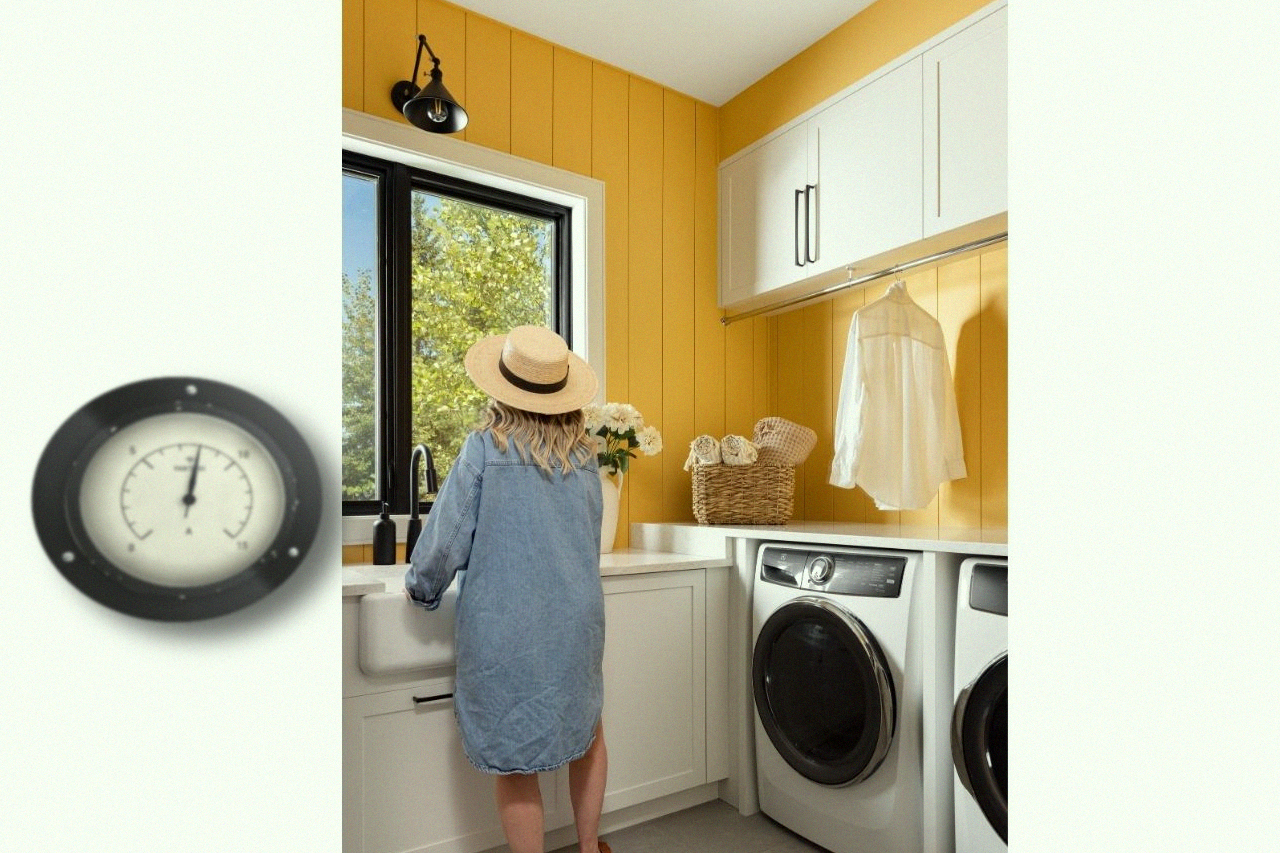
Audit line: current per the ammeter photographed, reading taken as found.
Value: 8 A
